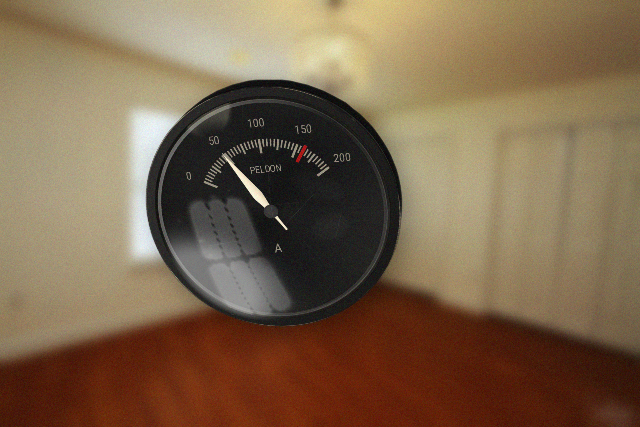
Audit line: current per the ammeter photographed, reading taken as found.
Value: 50 A
